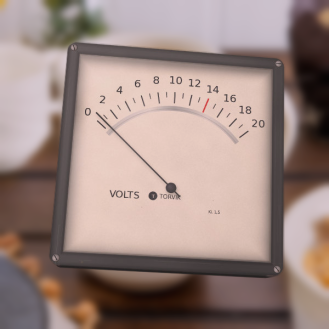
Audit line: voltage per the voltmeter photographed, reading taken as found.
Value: 0.5 V
